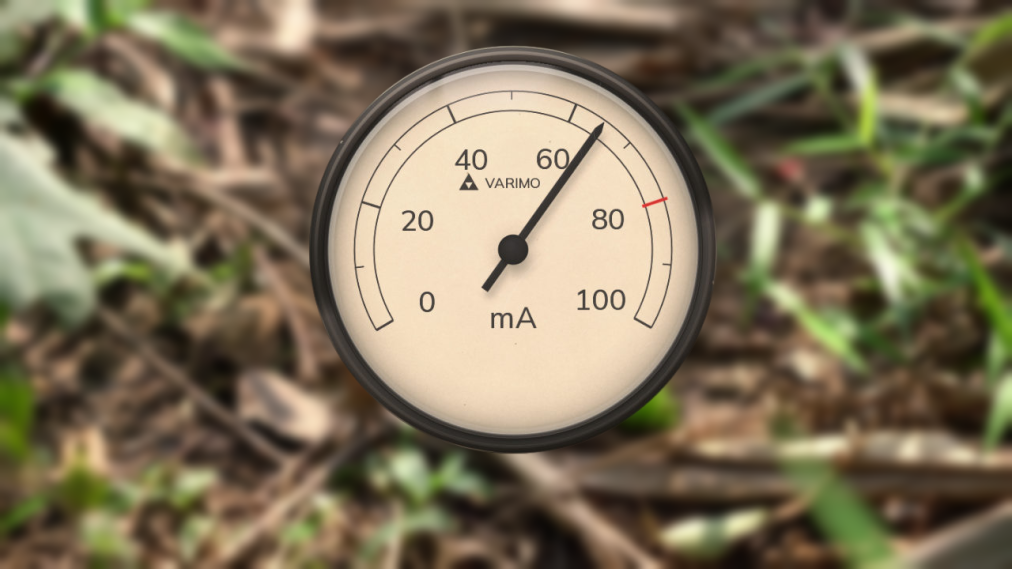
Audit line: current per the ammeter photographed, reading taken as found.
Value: 65 mA
